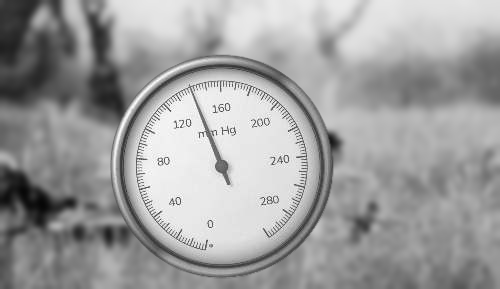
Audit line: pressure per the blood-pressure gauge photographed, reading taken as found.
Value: 140 mmHg
